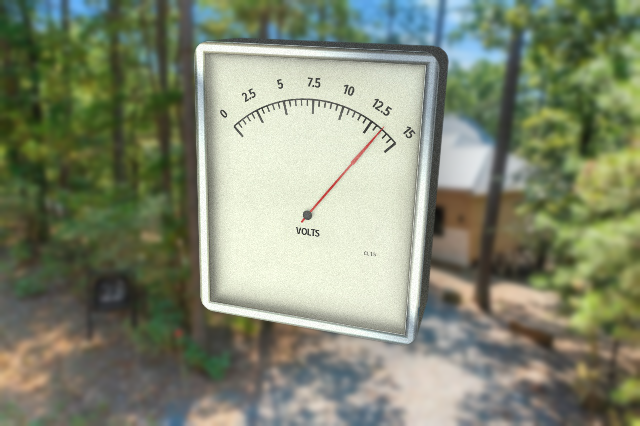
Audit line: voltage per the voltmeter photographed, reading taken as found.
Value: 13.5 V
